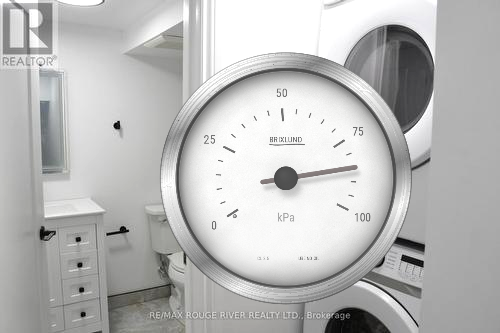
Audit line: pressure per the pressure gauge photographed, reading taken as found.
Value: 85 kPa
